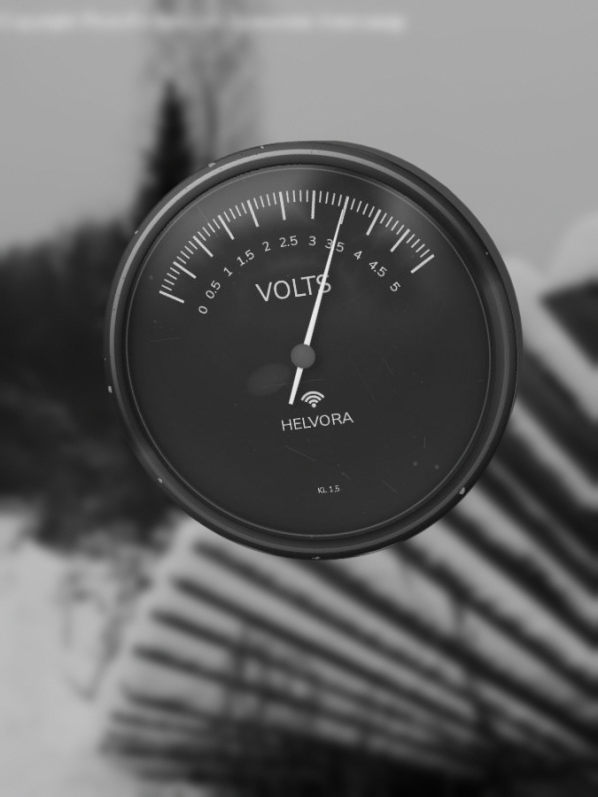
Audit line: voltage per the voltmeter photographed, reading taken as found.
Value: 3.5 V
